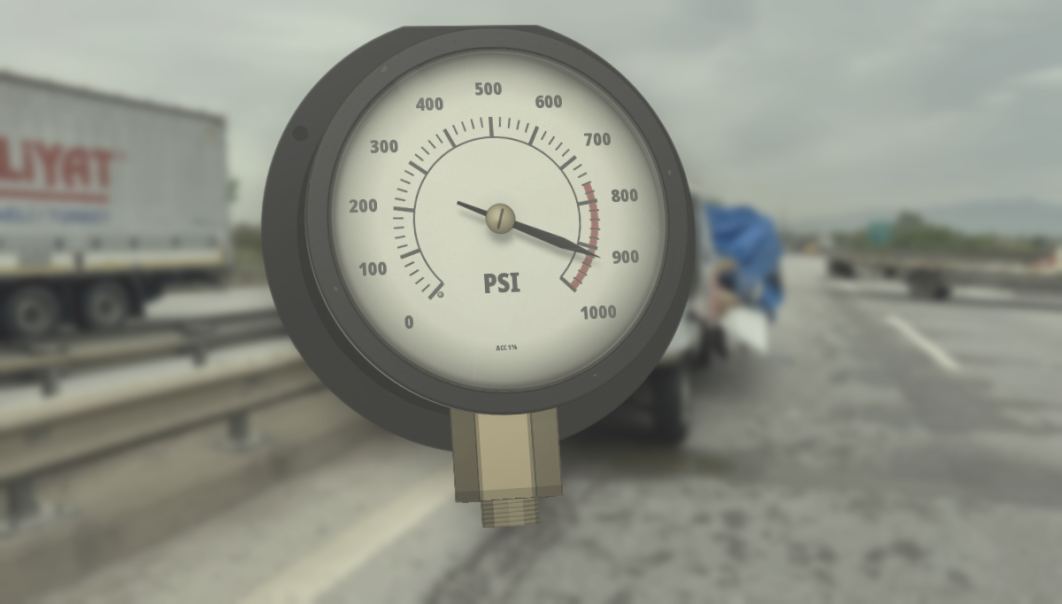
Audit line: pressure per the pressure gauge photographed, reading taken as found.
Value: 920 psi
